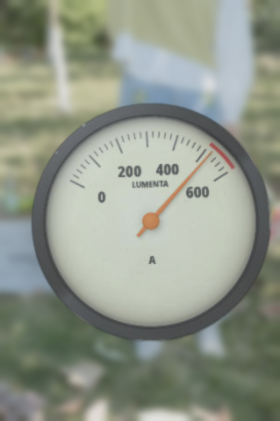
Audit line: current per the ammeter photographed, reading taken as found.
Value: 520 A
